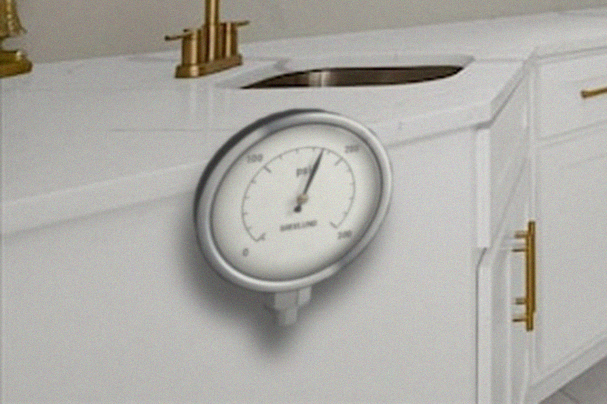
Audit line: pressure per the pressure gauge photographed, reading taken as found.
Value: 170 psi
